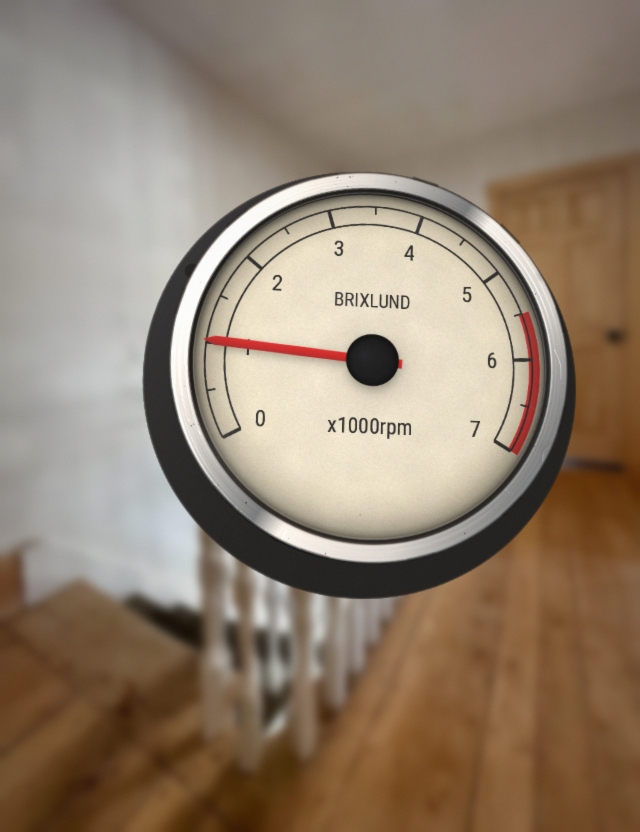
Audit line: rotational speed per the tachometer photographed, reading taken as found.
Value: 1000 rpm
